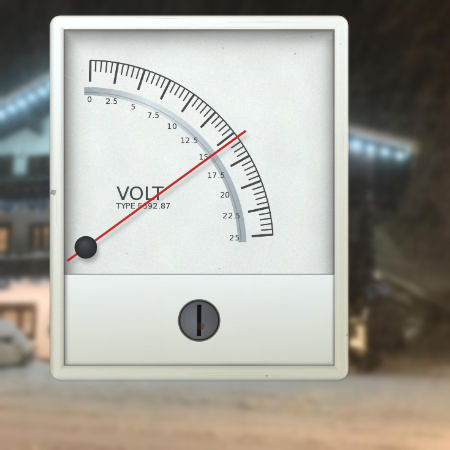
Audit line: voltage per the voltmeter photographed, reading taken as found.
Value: 15.5 V
